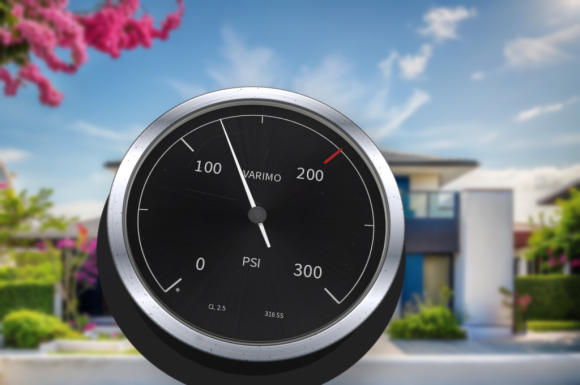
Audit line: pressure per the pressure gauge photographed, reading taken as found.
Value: 125 psi
